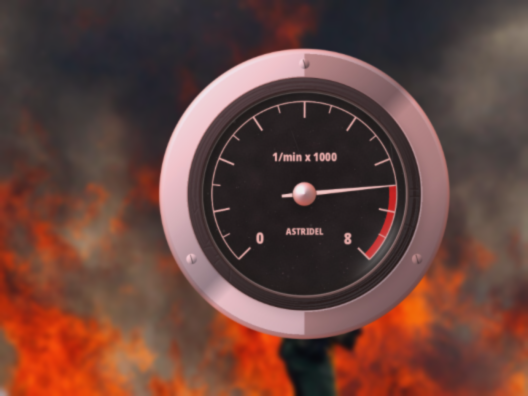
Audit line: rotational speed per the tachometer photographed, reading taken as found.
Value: 6500 rpm
